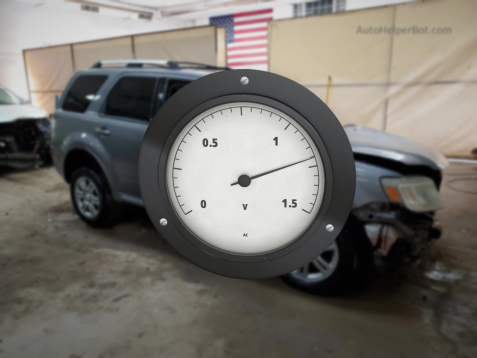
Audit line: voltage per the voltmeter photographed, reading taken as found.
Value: 1.2 V
